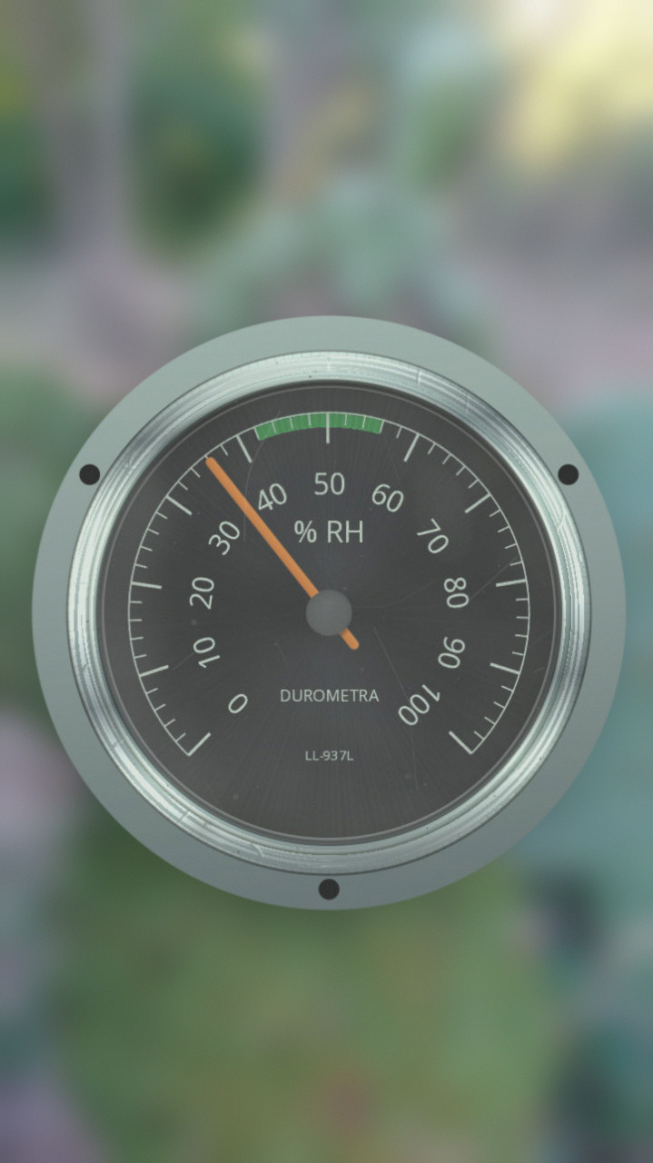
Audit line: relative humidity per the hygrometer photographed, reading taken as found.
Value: 36 %
